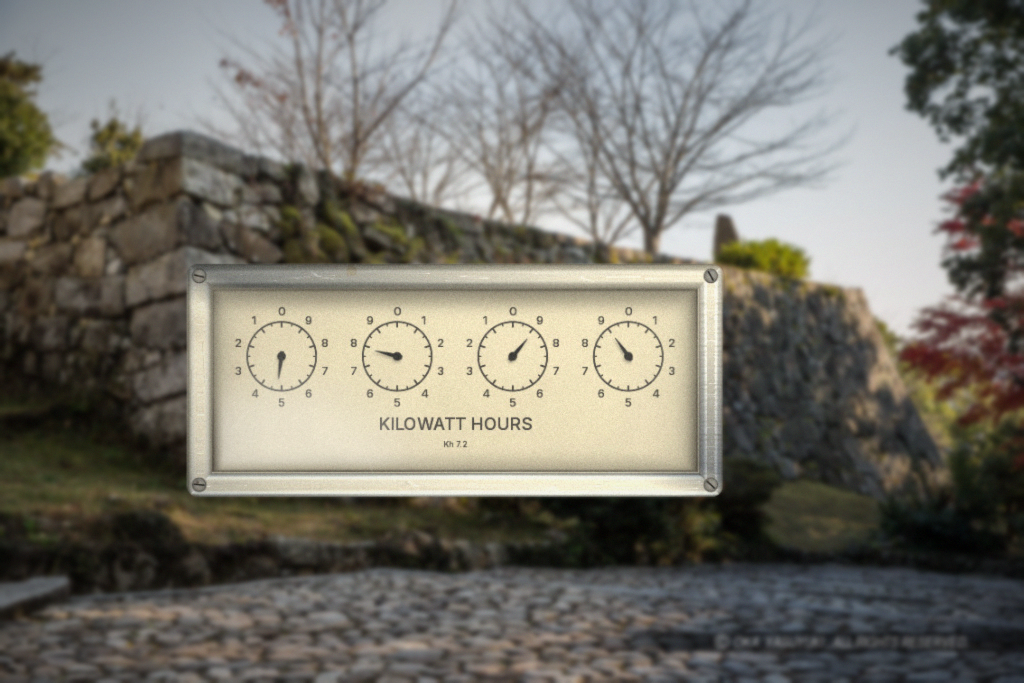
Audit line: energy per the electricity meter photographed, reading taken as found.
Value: 4789 kWh
